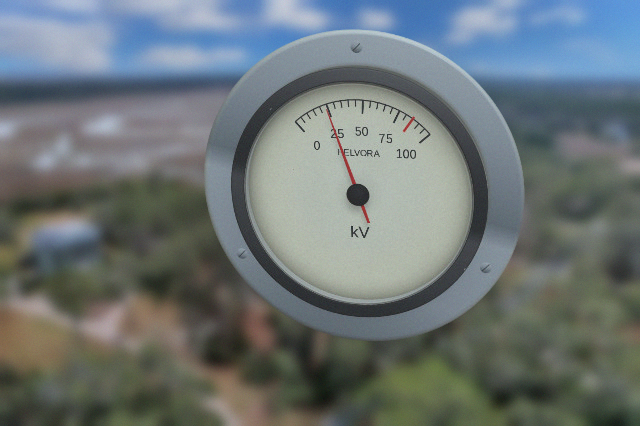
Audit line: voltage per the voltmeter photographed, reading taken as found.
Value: 25 kV
